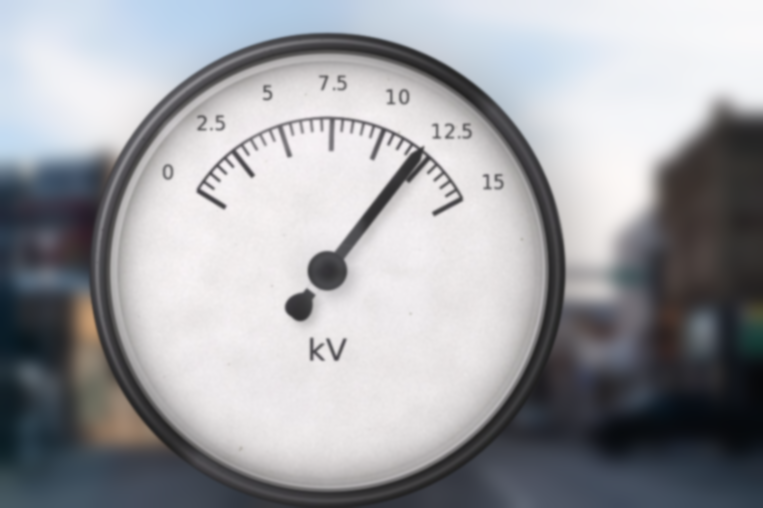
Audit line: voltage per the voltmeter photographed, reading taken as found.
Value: 12 kV
